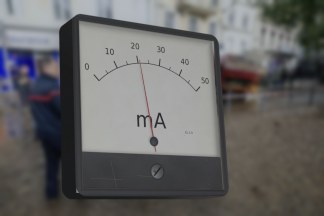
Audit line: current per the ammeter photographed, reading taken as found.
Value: 20 mA
